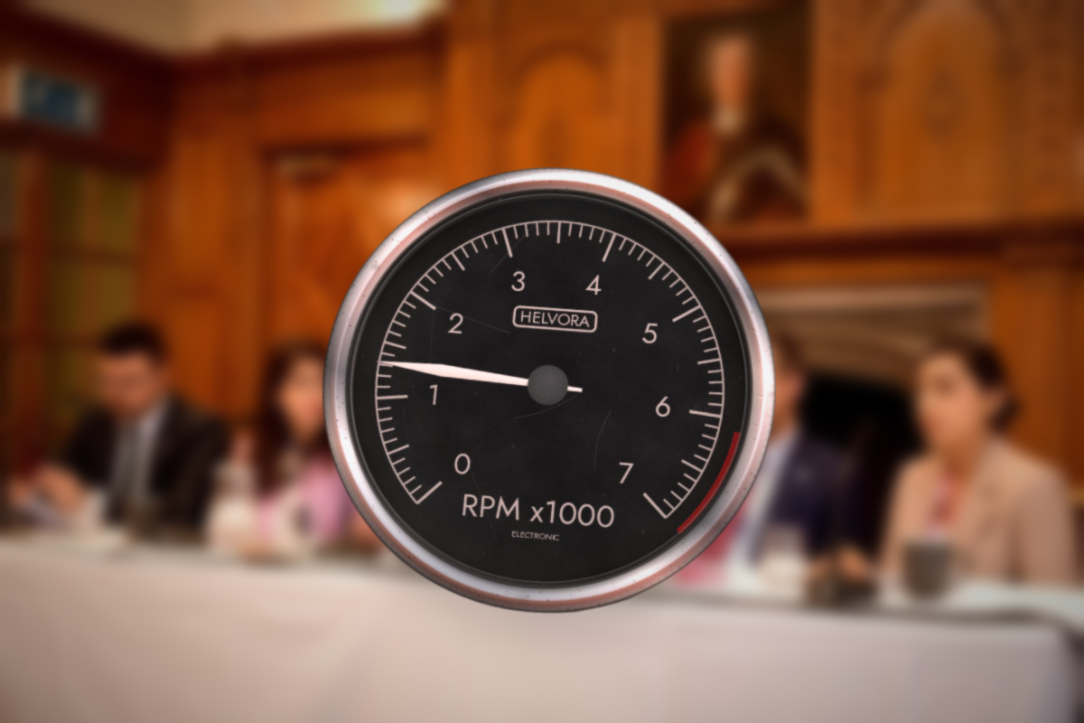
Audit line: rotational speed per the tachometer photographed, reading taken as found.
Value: 1300 rpm
